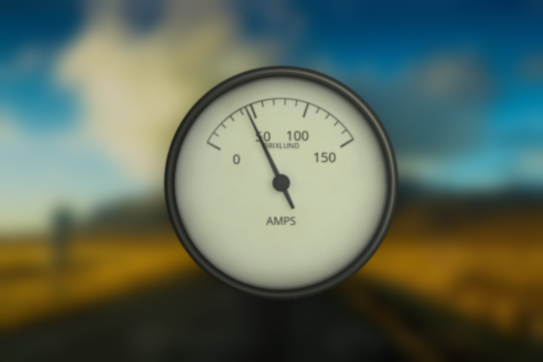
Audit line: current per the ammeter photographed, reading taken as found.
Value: 45 A
